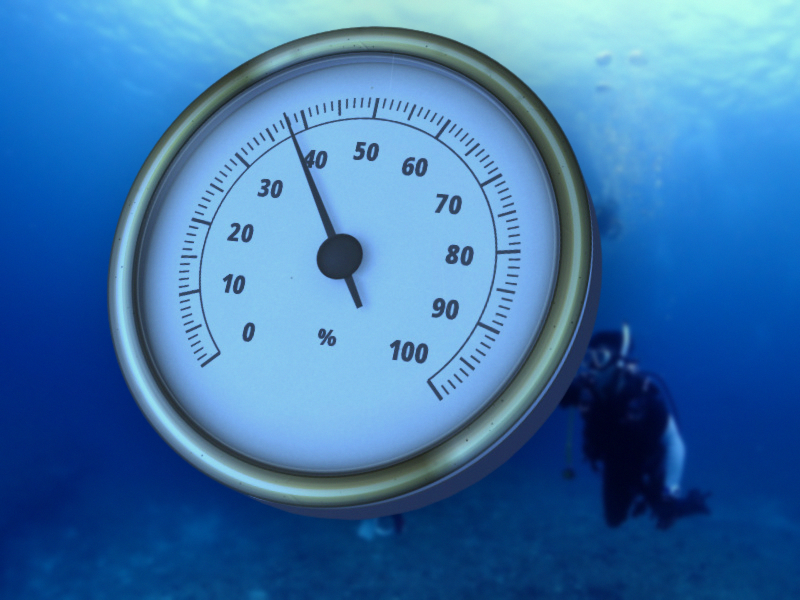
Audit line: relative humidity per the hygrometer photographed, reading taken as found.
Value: 38 %
